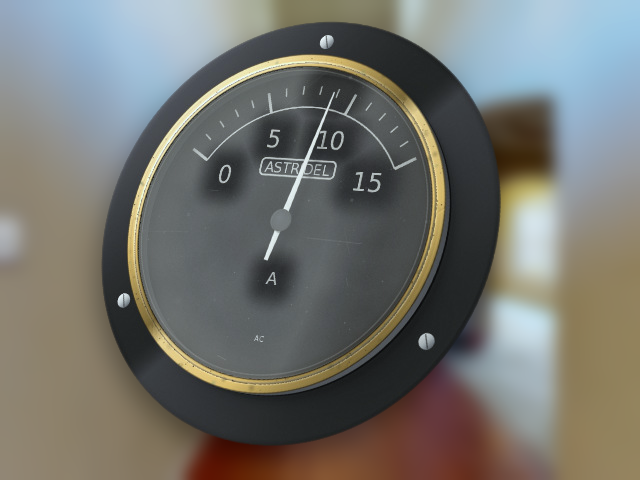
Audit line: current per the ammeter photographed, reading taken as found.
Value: 9 A
